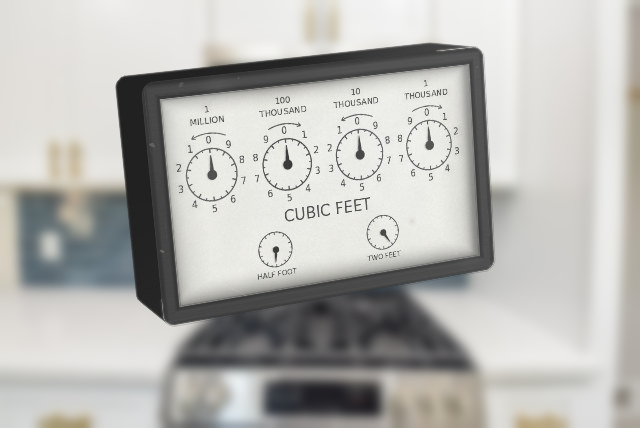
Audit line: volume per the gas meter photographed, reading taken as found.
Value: 0 ft³
